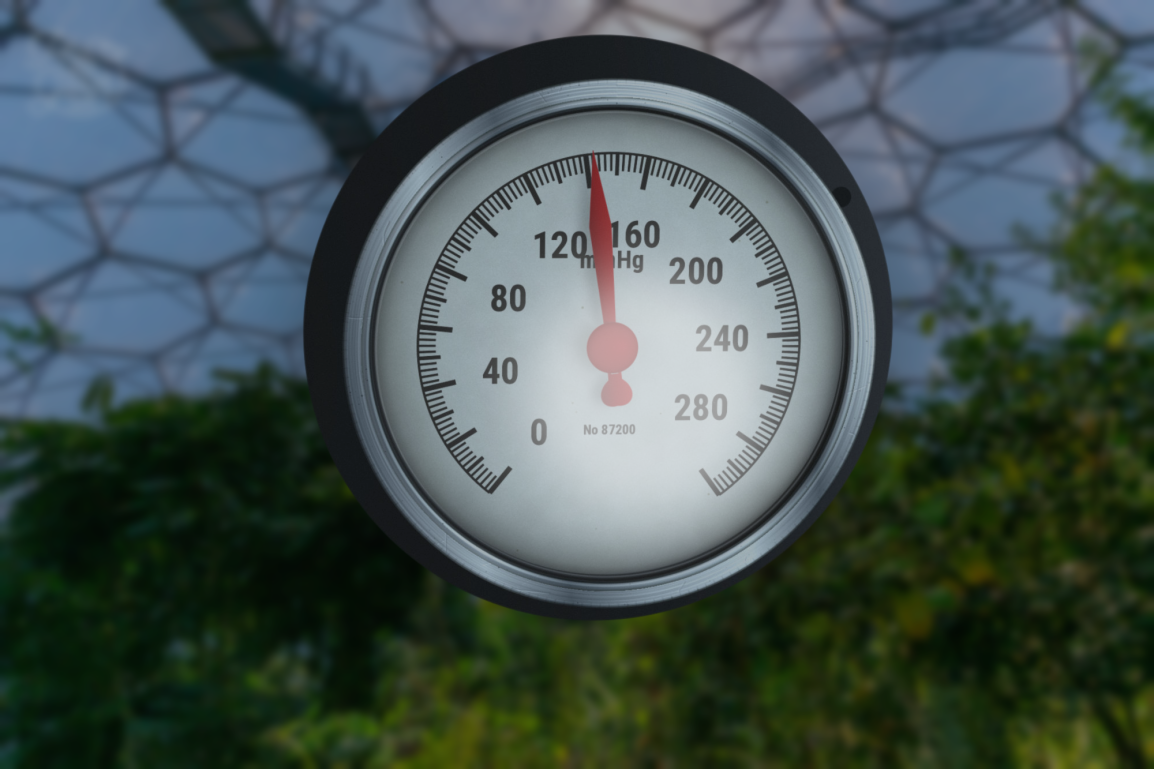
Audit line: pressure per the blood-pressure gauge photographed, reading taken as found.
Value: 142 mmHg
